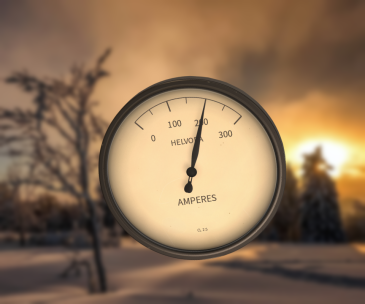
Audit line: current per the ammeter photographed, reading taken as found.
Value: 200 A
